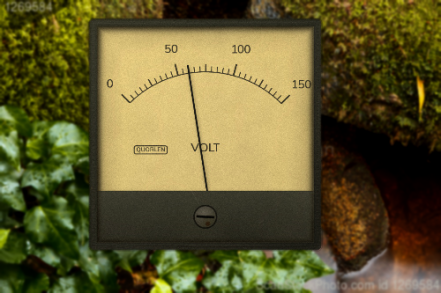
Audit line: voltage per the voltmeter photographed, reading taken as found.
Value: 60 V
